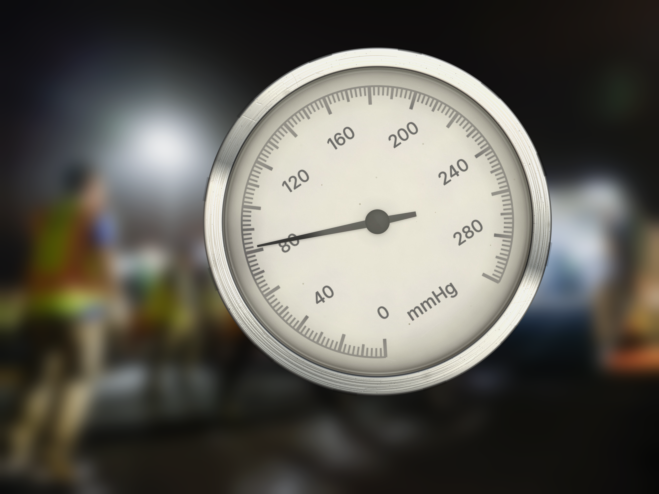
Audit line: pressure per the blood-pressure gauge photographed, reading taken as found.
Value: 82 mmHg
